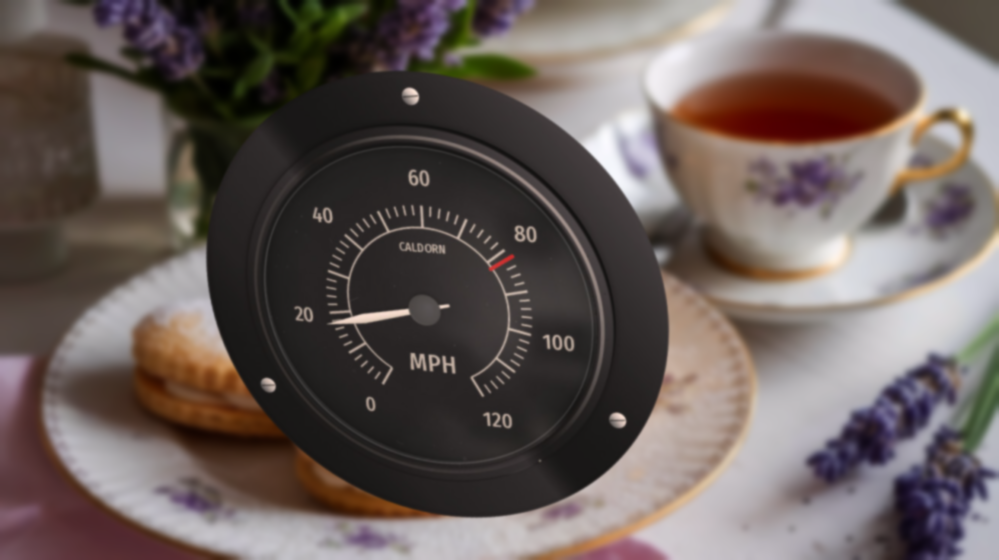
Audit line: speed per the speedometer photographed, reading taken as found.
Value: 18 mph
